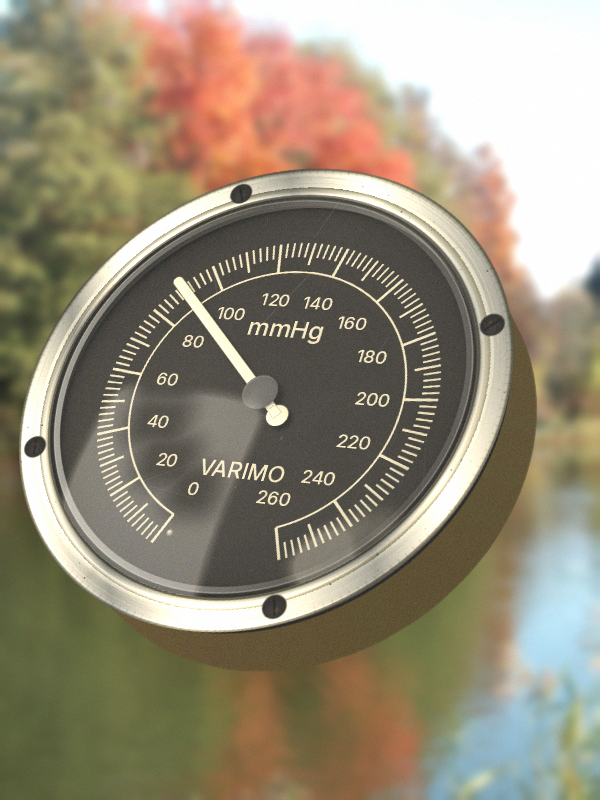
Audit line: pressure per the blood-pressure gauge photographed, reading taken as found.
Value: 90 mmHg
